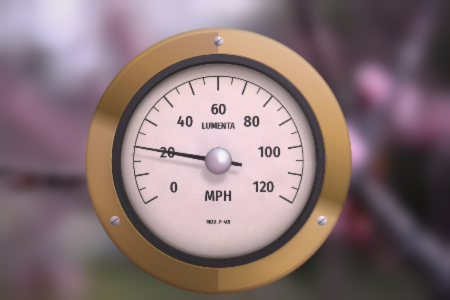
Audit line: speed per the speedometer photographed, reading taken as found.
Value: 20 mph
